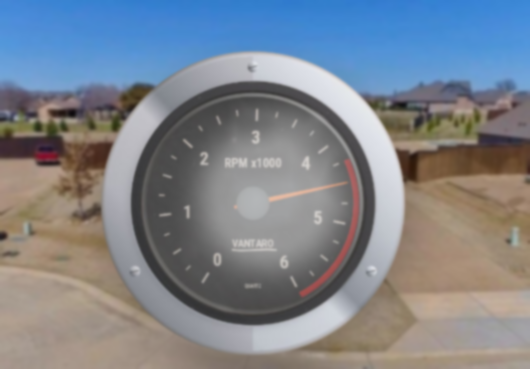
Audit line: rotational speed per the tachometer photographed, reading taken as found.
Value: 4500 rpm
